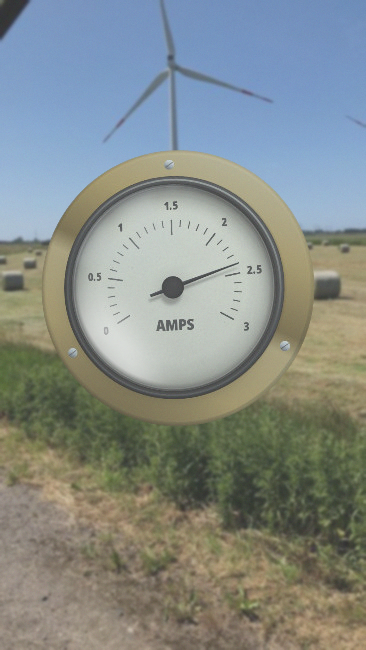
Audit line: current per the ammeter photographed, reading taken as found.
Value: 2.4 A
